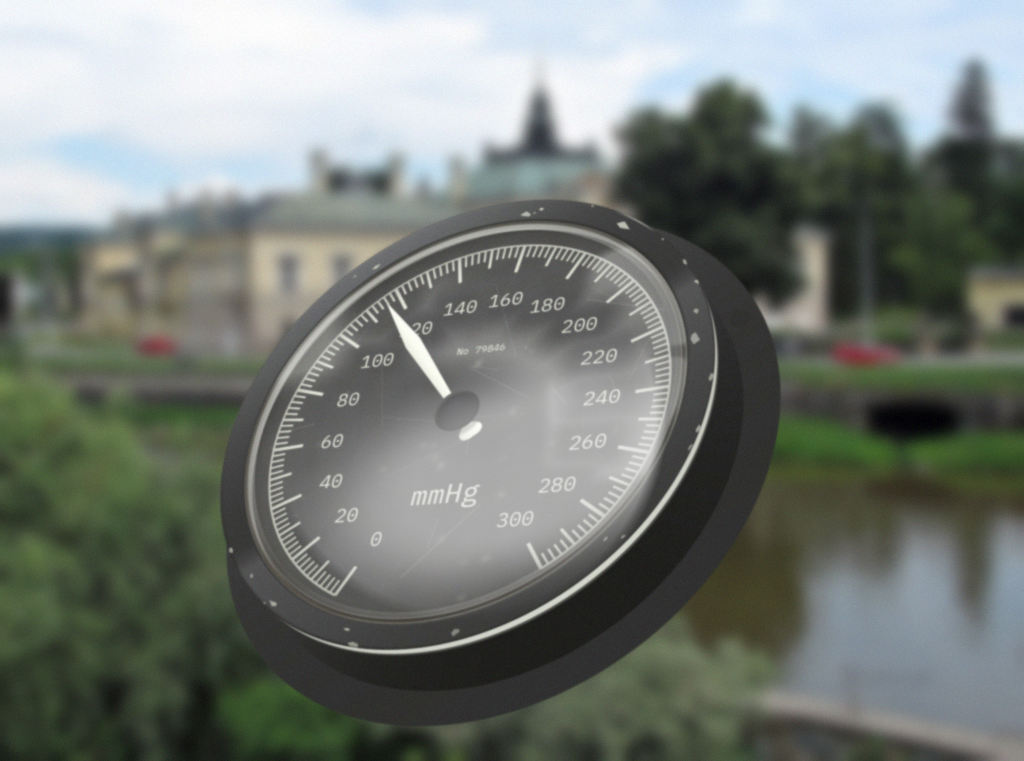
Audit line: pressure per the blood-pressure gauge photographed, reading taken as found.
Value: 116 mmHg
